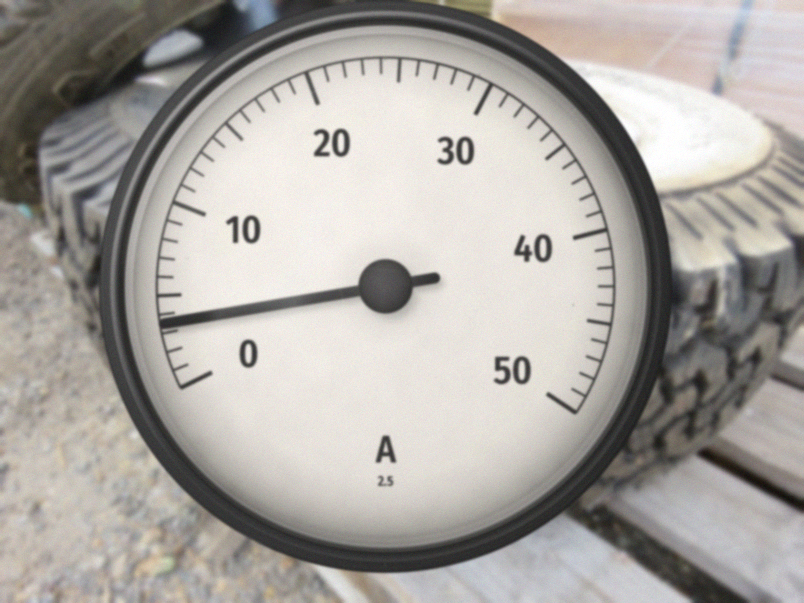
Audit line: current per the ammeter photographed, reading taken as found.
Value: 3.5 A
